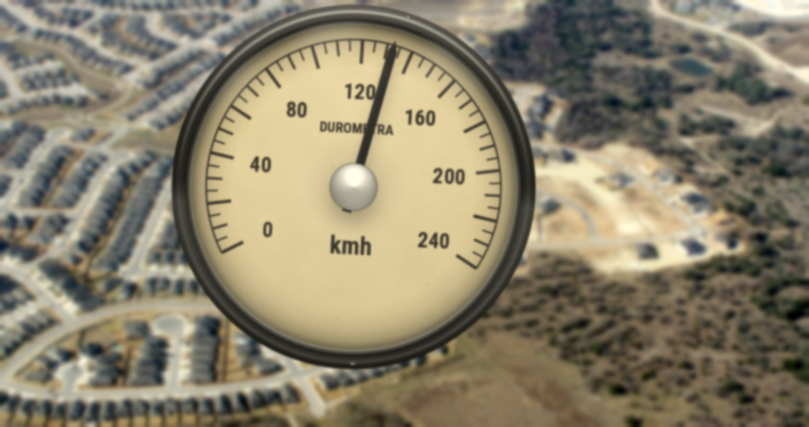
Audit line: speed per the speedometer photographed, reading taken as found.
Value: 132.5 km/h
